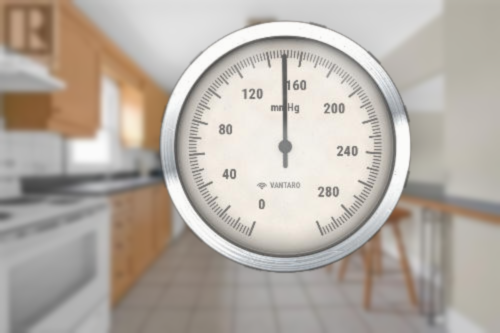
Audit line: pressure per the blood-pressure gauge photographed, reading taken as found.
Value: 150 mmHg
